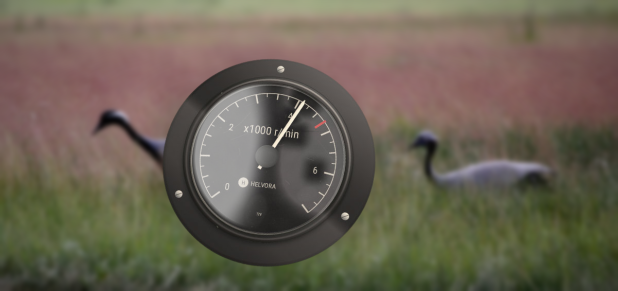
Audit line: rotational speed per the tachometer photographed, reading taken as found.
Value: 4125 rpm
